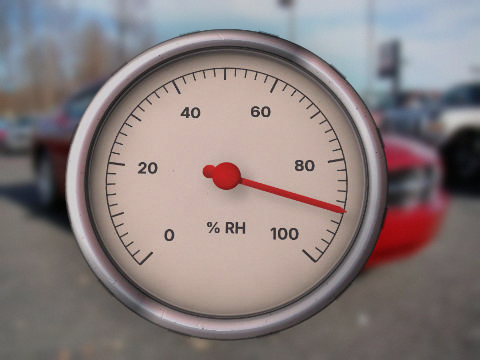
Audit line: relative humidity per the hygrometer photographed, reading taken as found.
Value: 90 %
